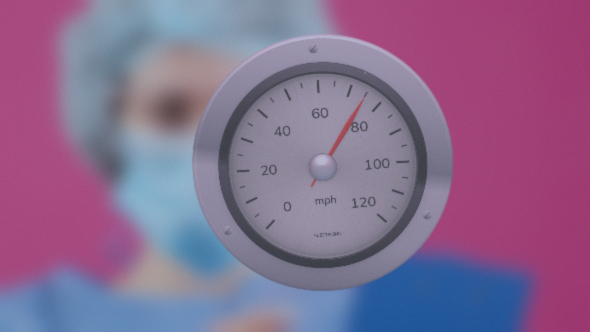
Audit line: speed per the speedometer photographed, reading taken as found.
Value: 75 mph
